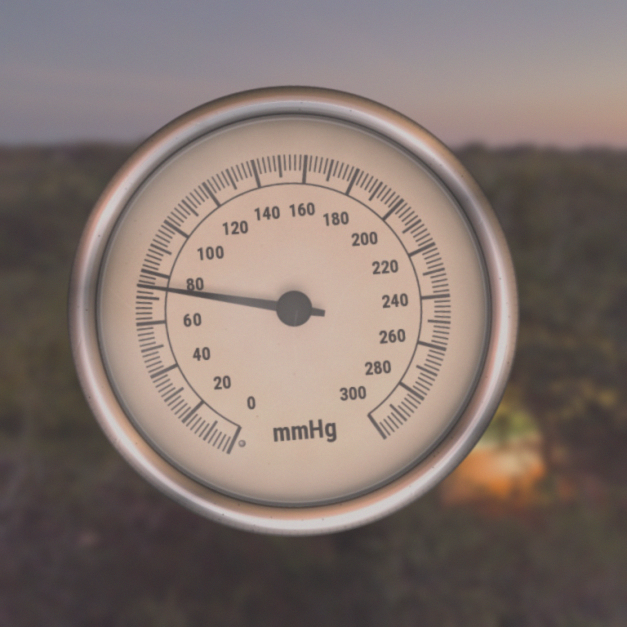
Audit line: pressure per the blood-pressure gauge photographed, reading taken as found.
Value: 74 mmHg
